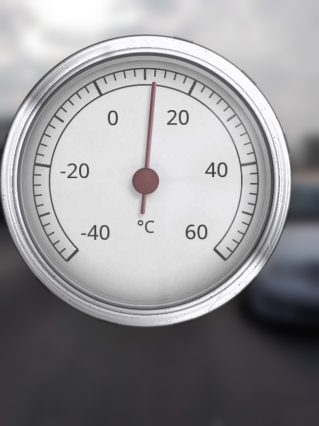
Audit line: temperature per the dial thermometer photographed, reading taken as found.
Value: 12 °C
